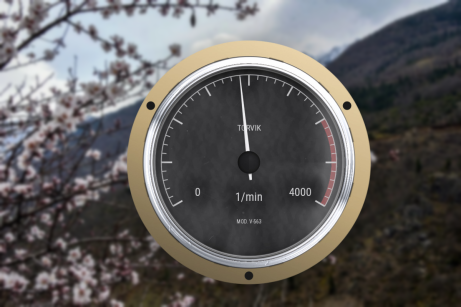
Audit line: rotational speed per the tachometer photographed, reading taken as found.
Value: 1900 rpm
